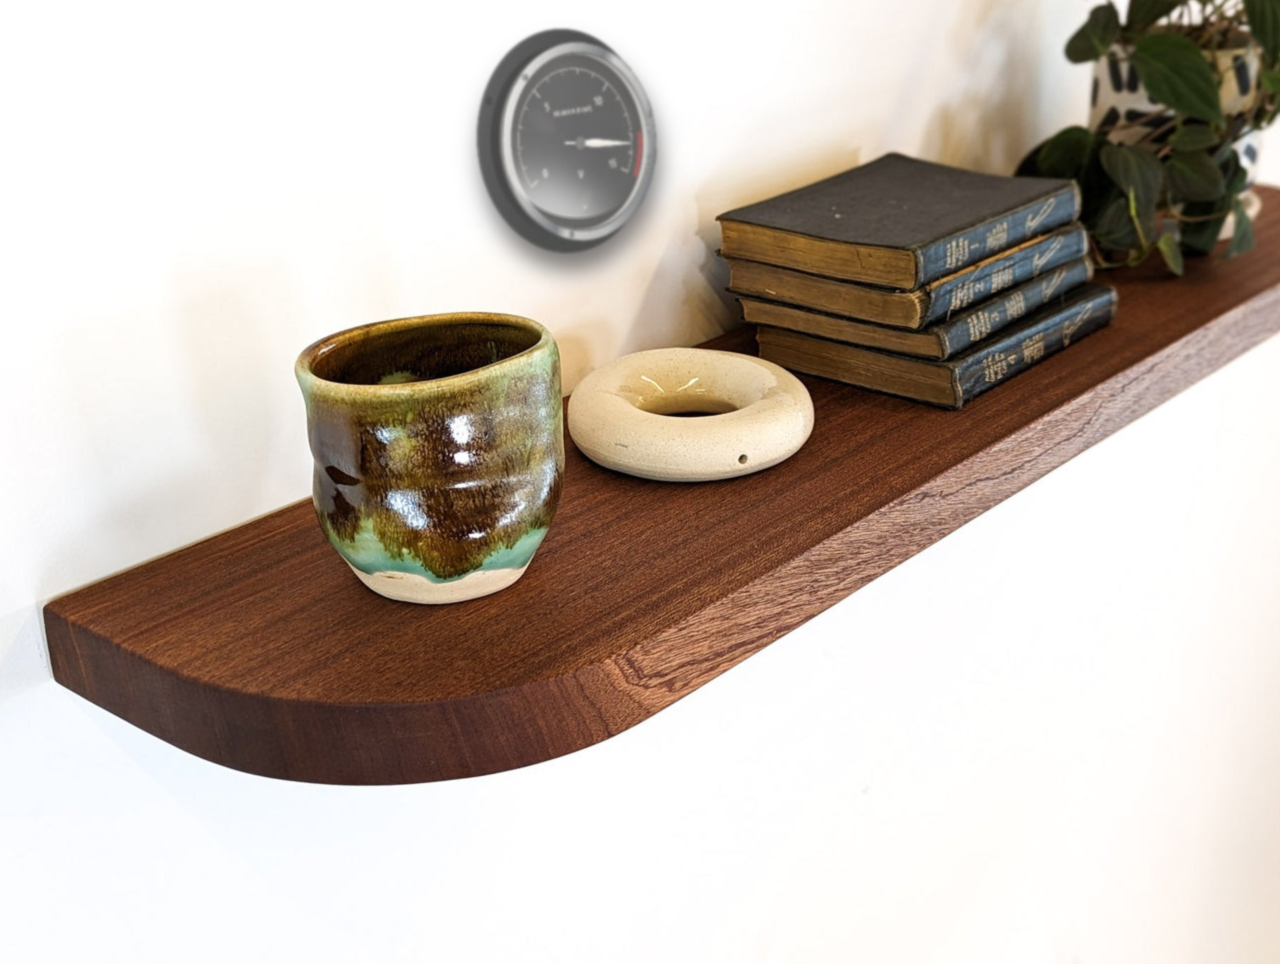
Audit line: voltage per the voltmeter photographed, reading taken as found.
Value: 13.5 V
